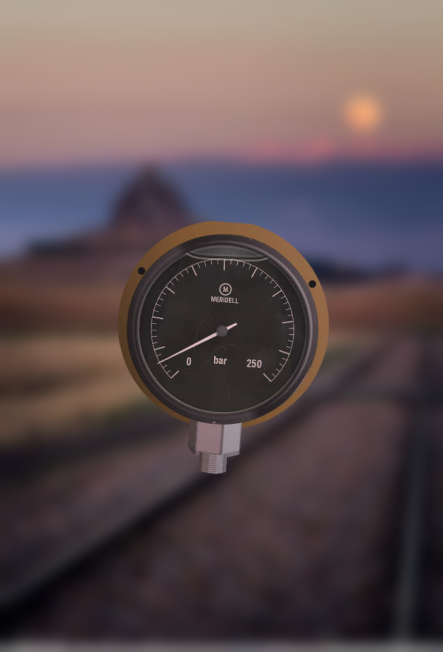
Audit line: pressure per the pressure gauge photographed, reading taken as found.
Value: 15 bar
